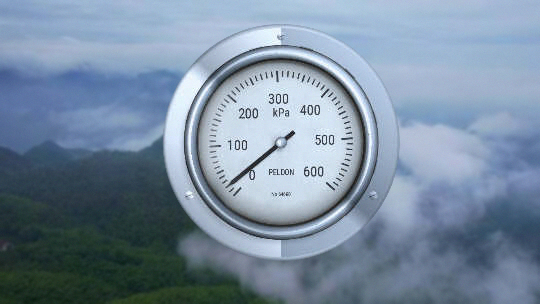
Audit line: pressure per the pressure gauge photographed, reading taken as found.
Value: 20 kPa
